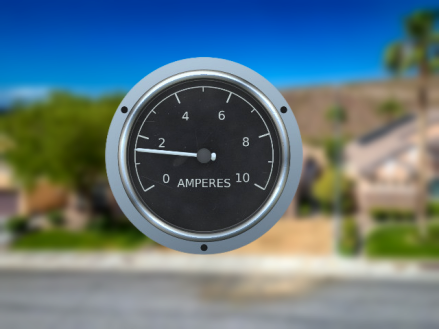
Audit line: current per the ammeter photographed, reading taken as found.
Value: 1.5 A
